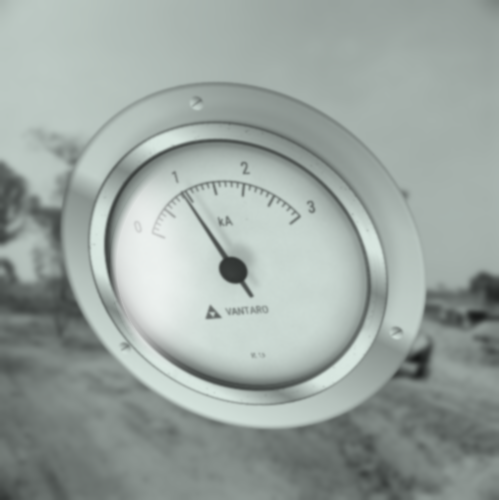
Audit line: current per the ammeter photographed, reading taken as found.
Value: 1 kA
